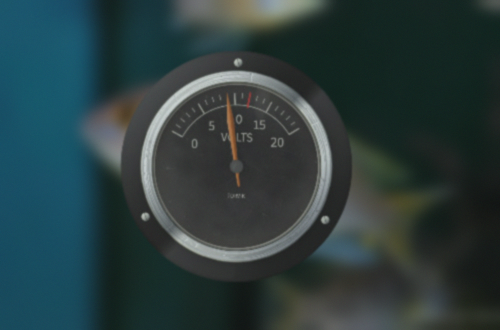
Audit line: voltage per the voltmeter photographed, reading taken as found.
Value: 9 V
